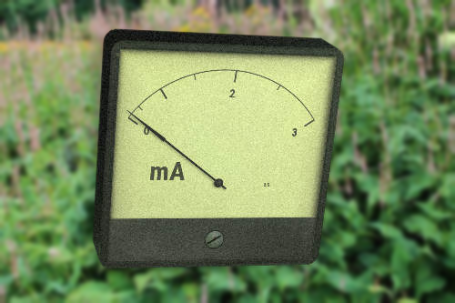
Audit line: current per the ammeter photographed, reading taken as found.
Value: 0.25 mA
